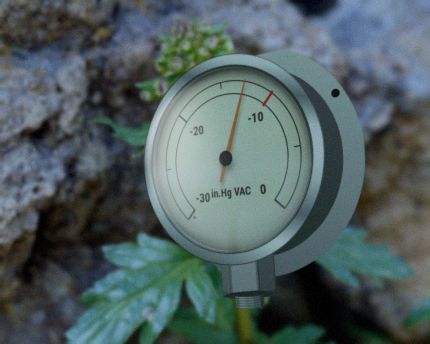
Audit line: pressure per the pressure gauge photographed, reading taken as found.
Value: -12.5 inHg
